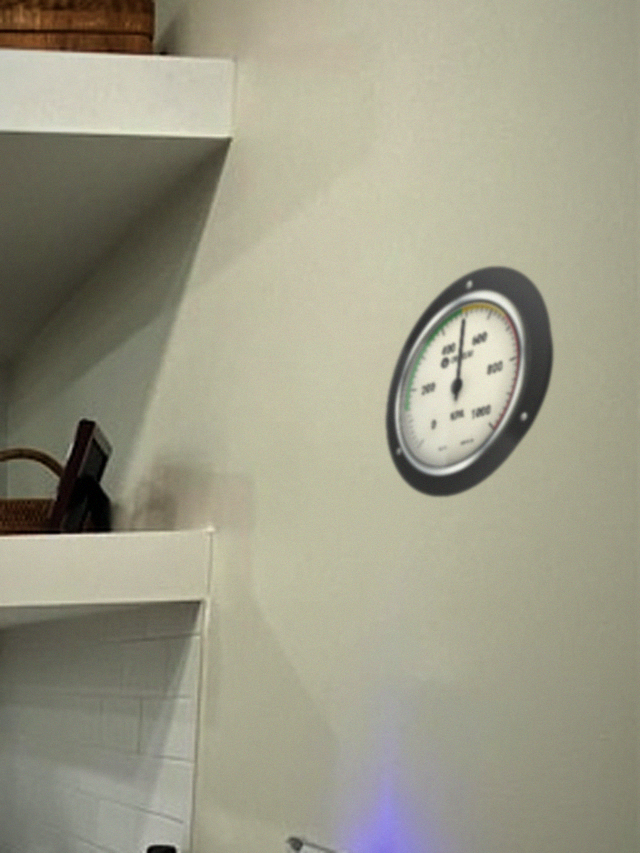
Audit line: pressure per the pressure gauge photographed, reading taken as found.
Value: 500 kPa
